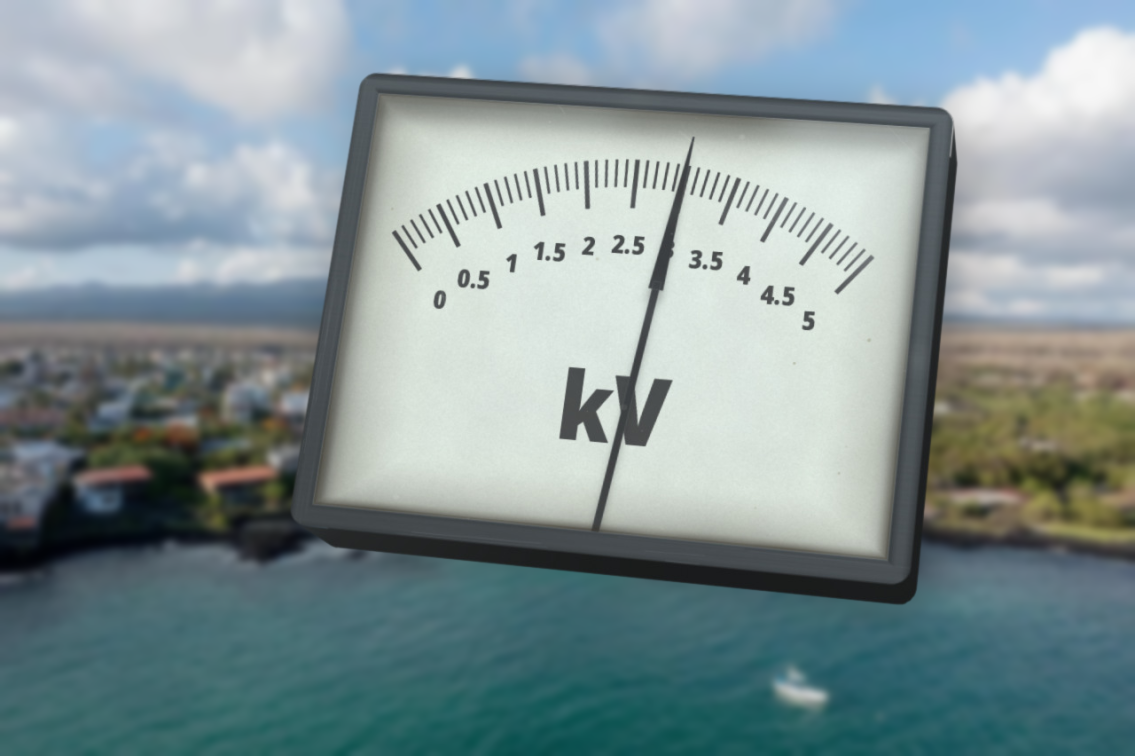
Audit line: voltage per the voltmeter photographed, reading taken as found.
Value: 3 kV
